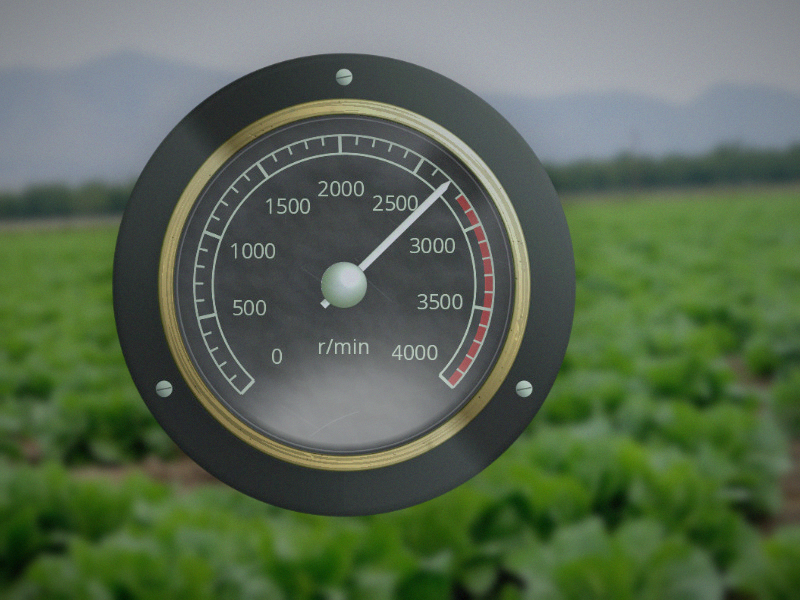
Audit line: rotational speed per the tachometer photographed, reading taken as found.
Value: 2700 rpm
